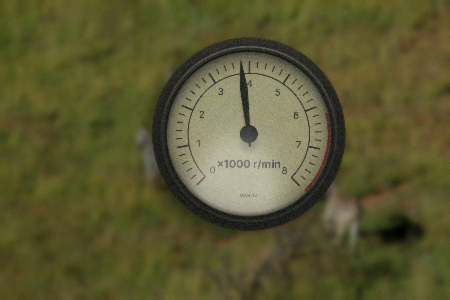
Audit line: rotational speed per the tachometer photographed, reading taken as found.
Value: 3800 rpm
